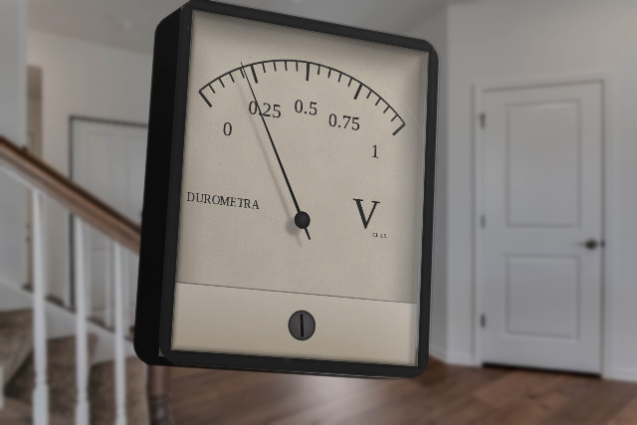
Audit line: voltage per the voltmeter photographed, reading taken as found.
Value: 0.2 V
